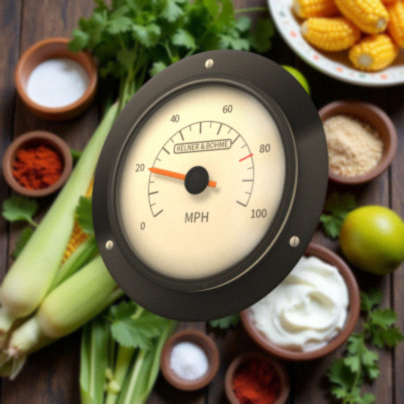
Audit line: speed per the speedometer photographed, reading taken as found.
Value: 20 mph
